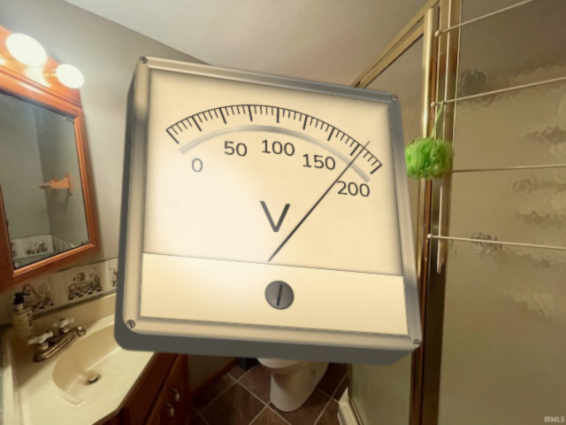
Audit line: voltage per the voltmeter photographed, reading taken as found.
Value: 180 V
